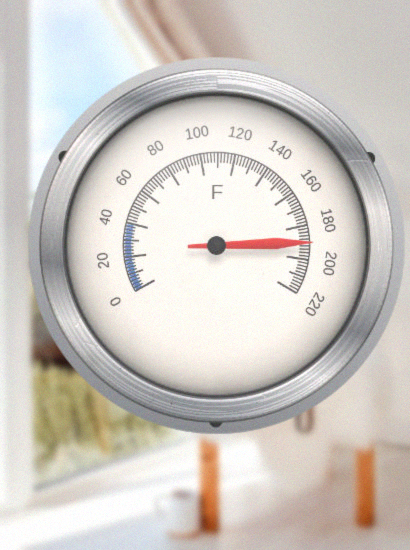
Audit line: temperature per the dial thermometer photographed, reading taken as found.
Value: 190 °F
